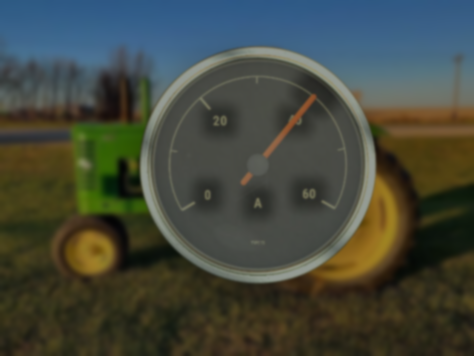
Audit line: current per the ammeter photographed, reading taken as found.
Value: 40 A
